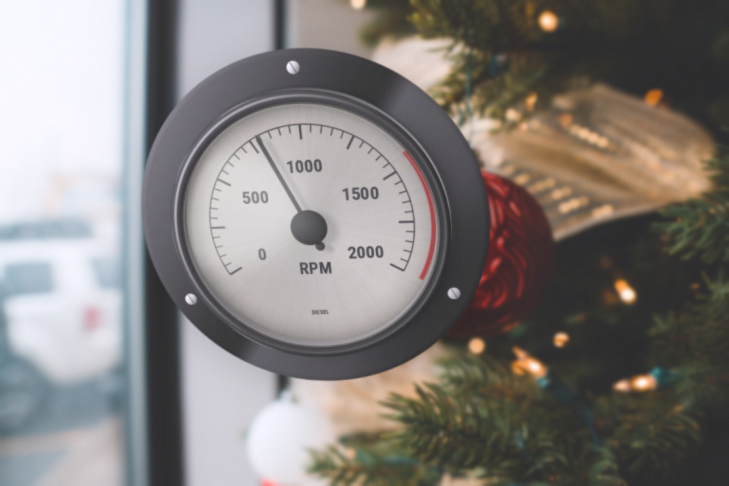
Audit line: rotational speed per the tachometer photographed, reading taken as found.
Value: 800 rpm
